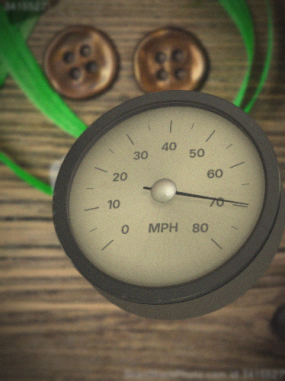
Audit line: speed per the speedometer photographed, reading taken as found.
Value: 70 mph
